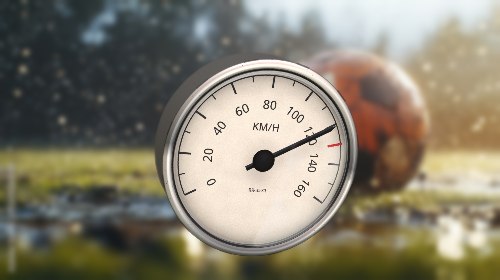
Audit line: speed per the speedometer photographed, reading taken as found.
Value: 120 km/h
